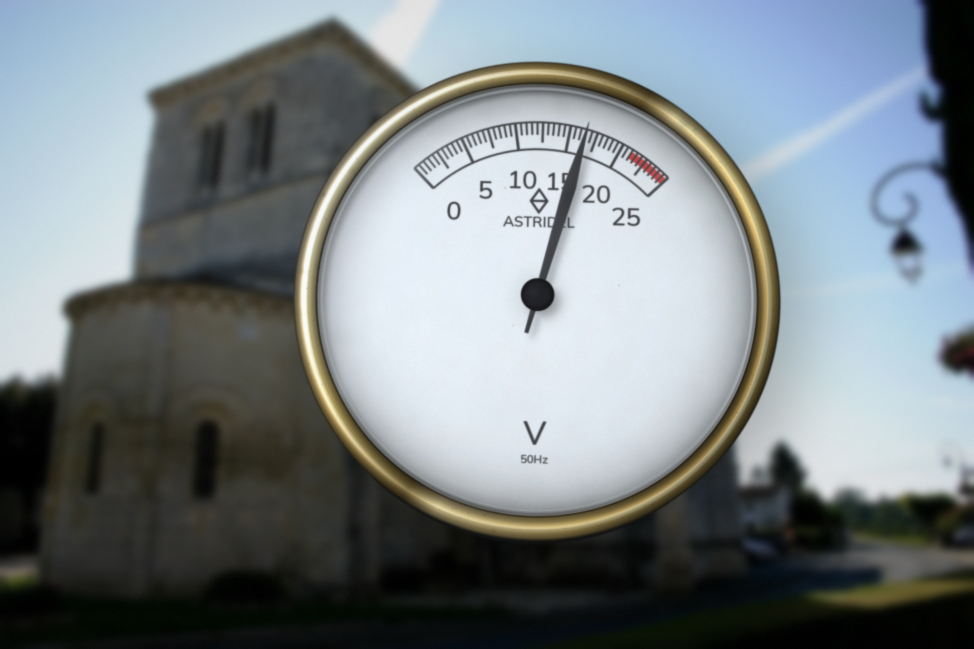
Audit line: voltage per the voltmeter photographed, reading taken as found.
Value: 16.5 V
